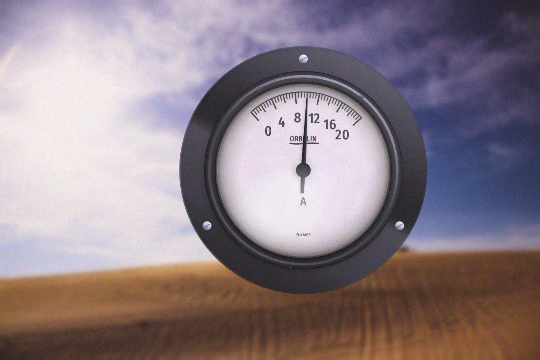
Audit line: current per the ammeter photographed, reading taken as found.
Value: 10 A
